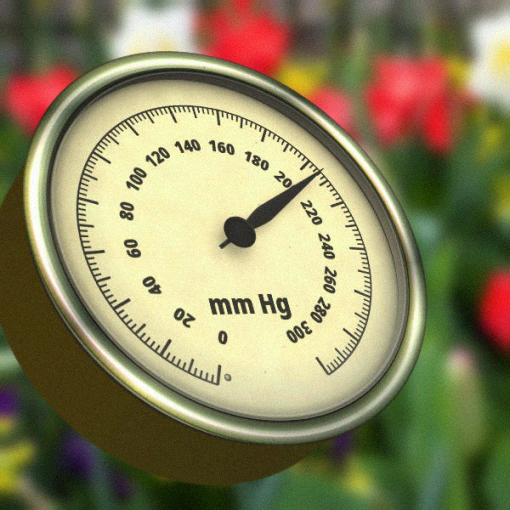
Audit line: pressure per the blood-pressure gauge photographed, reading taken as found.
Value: 206 mmHg
